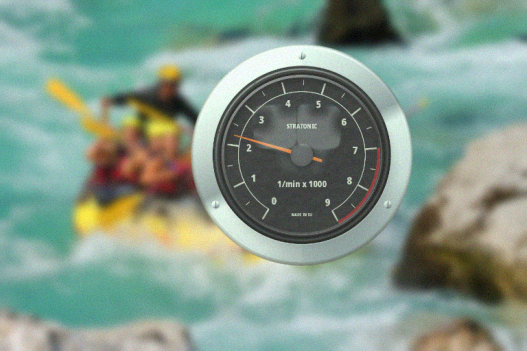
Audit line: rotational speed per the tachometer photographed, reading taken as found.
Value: 2250 rpm
